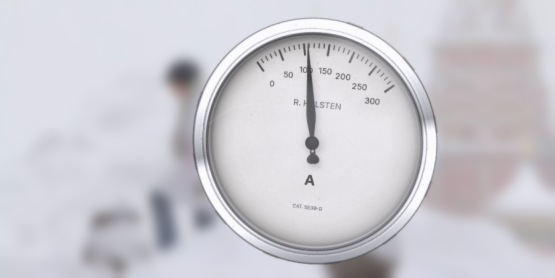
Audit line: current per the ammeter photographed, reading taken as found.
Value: 110 A
